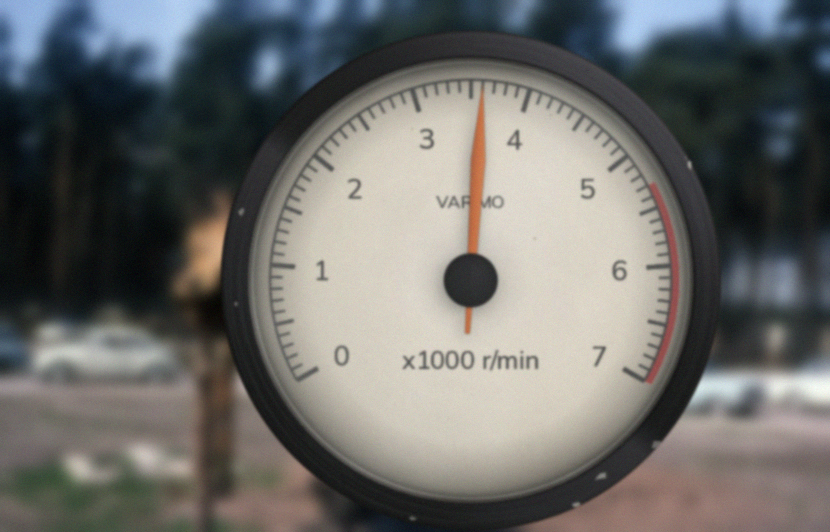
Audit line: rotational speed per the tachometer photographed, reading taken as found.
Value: 3600 rpm
